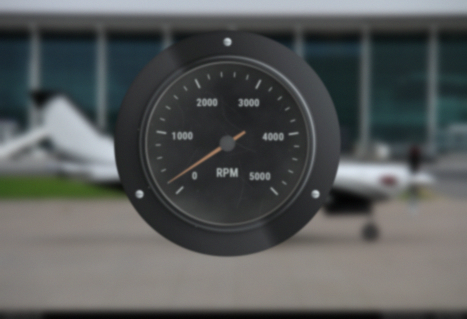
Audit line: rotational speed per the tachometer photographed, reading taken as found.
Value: 200 rpm
